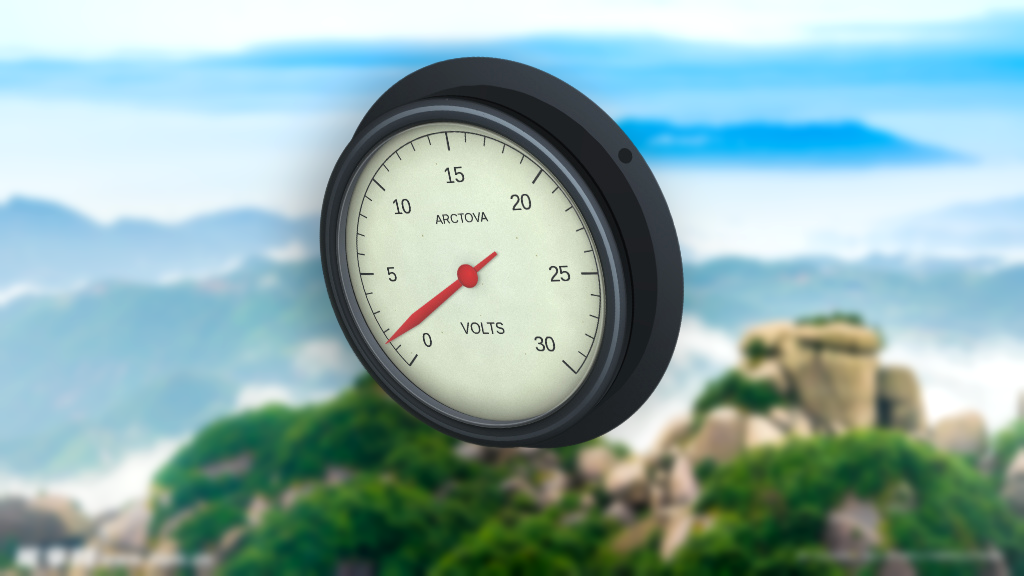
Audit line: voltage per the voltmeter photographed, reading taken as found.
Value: 1.5 V
